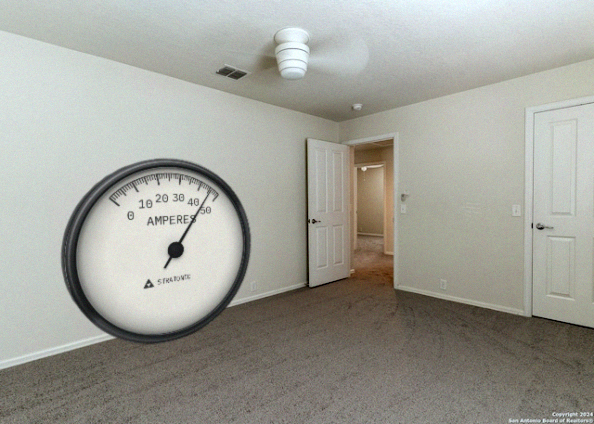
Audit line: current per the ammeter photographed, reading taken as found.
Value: 45 A
